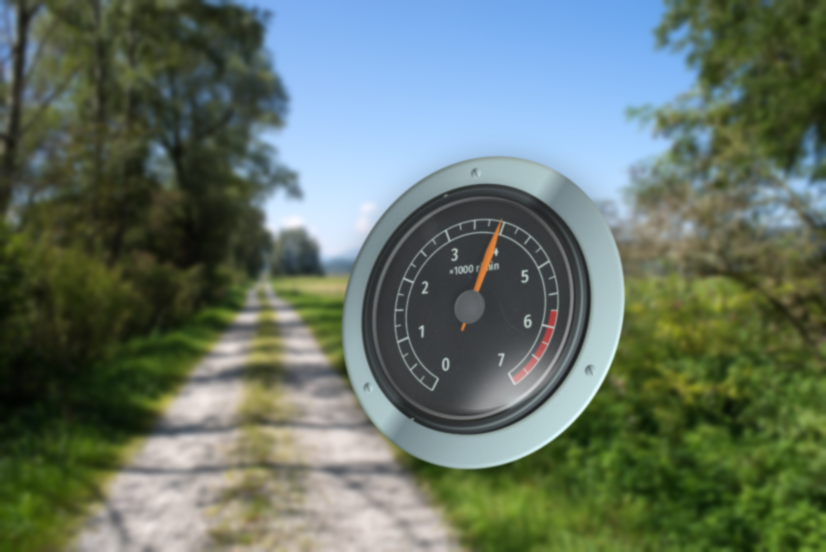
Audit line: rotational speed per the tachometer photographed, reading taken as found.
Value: 4000 rpm
